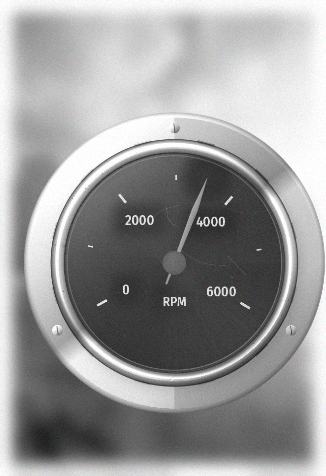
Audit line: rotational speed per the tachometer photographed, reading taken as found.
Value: 3500 rpm
